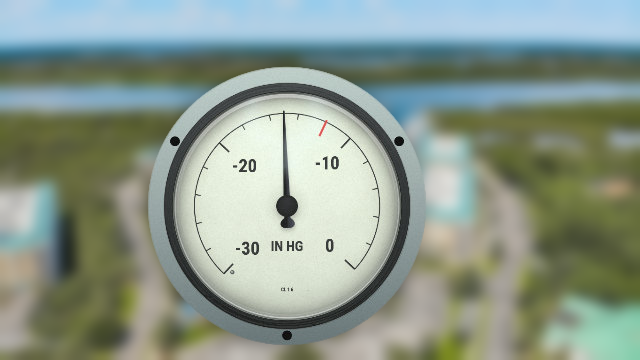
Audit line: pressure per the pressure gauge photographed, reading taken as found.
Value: -15 inHg
